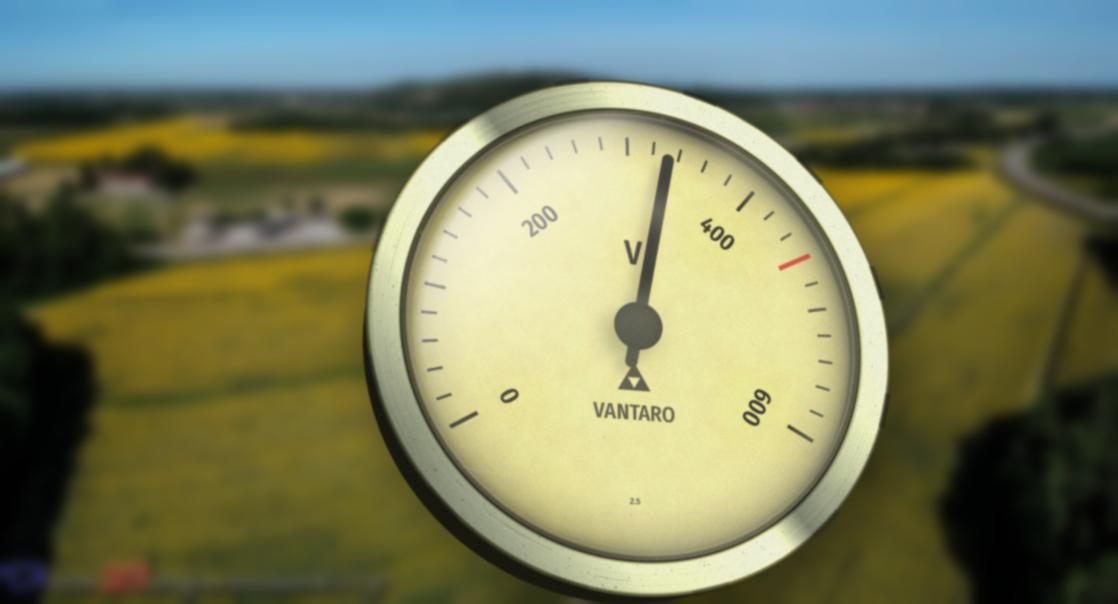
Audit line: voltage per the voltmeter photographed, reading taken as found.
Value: 330 V
